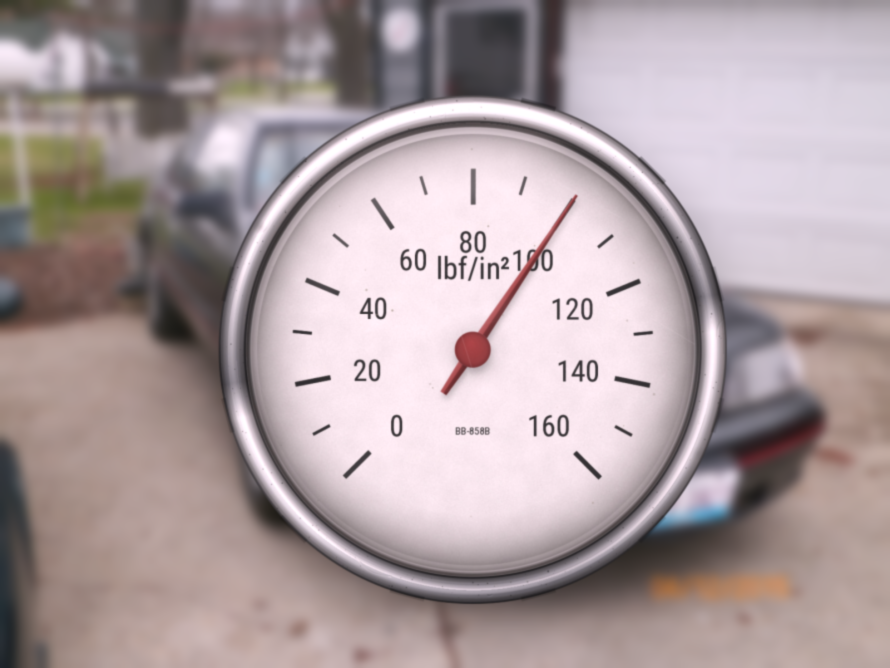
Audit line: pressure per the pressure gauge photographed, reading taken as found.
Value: 100 psi
